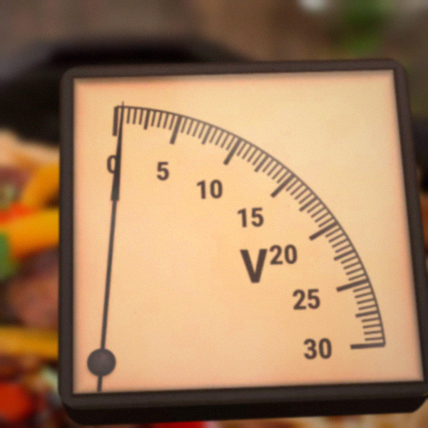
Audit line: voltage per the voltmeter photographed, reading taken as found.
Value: 0.5 V
